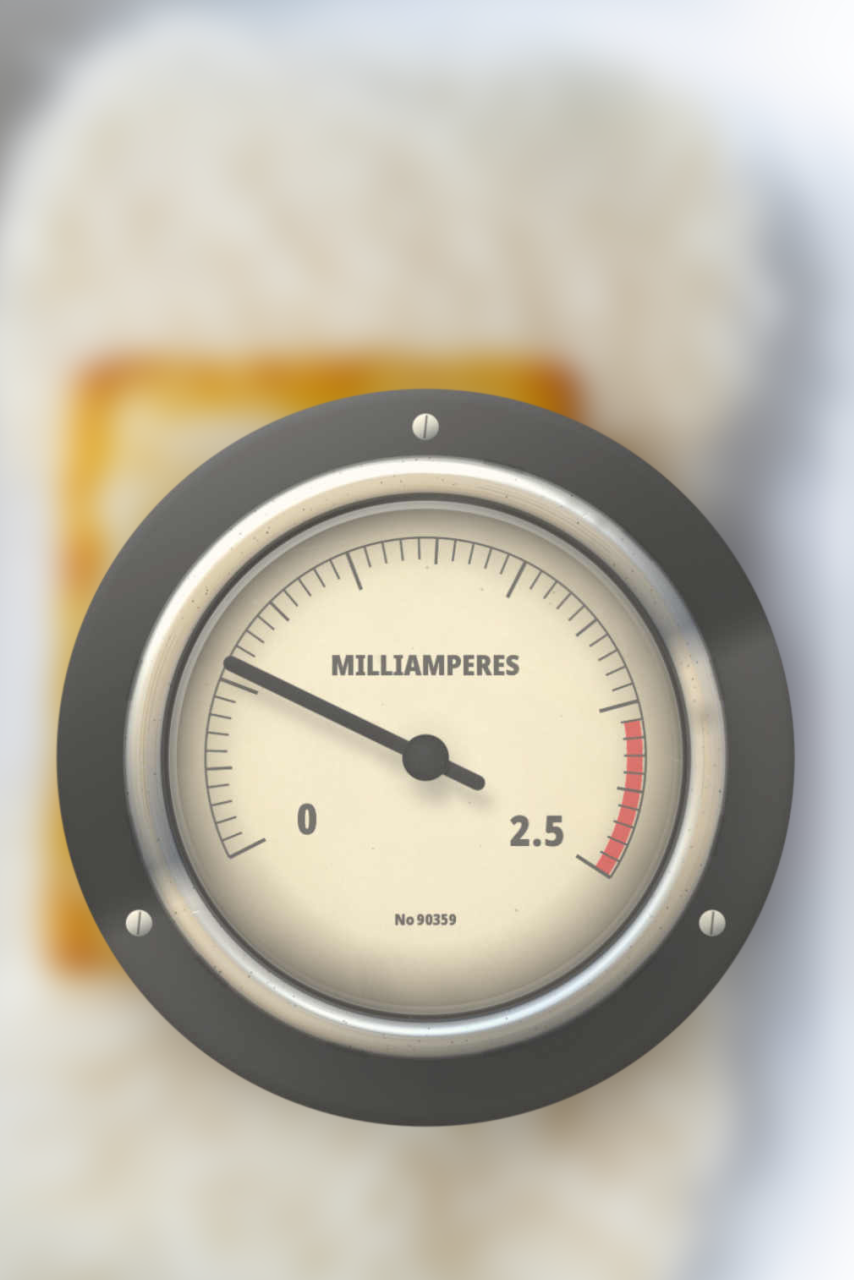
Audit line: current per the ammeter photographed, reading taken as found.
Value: 0.55 mA
